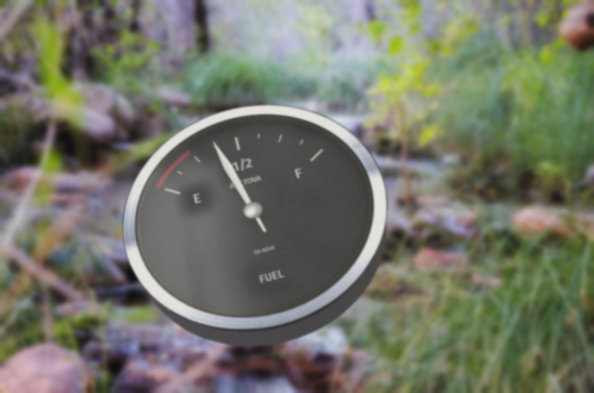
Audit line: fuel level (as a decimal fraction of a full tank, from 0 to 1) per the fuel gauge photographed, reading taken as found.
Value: 0.375
